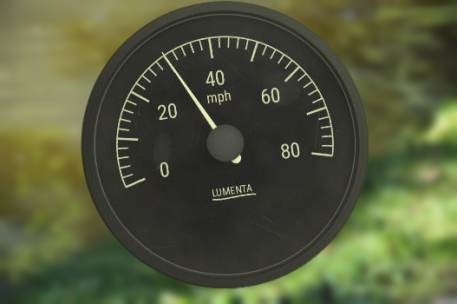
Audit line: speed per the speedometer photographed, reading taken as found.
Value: 30 mph
